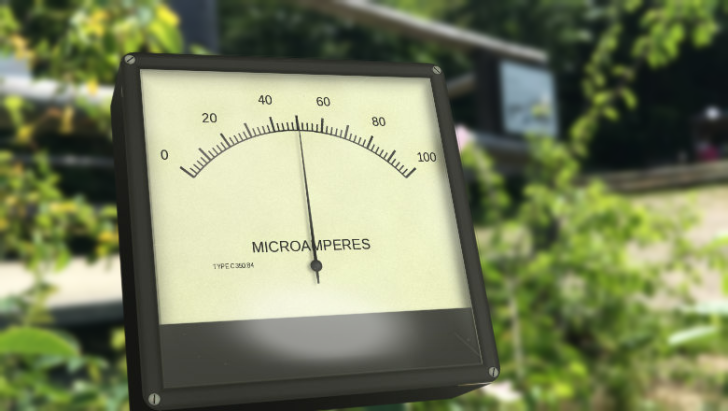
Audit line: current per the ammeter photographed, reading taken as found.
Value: 50 µA
